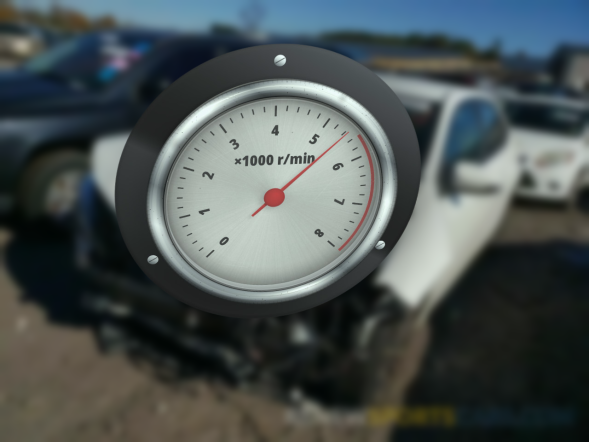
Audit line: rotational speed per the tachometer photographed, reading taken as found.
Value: 5400 rpm
